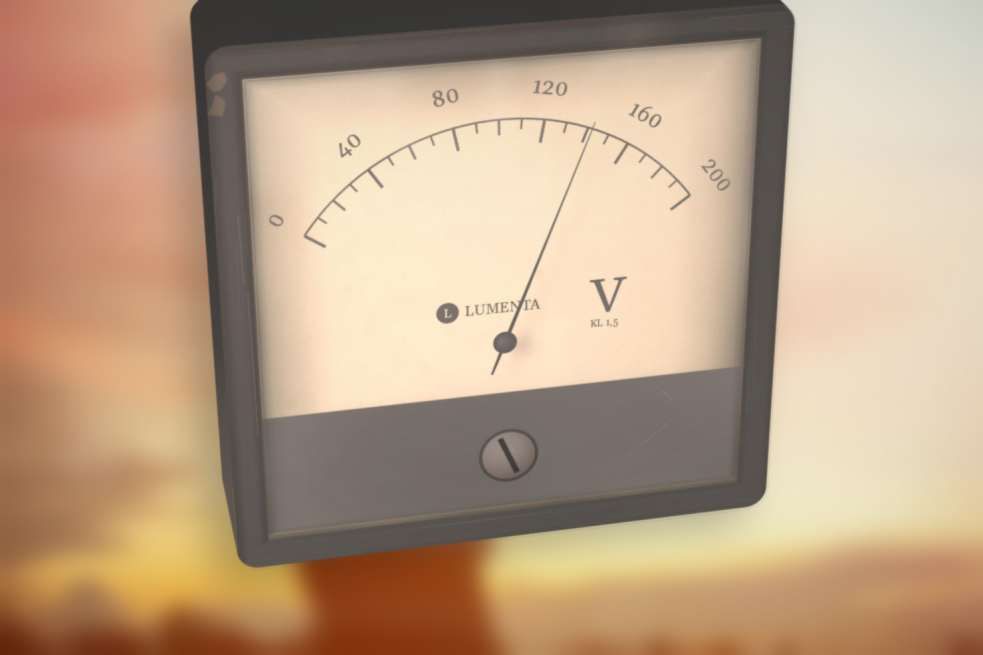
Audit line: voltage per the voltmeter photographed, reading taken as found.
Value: 140 V
